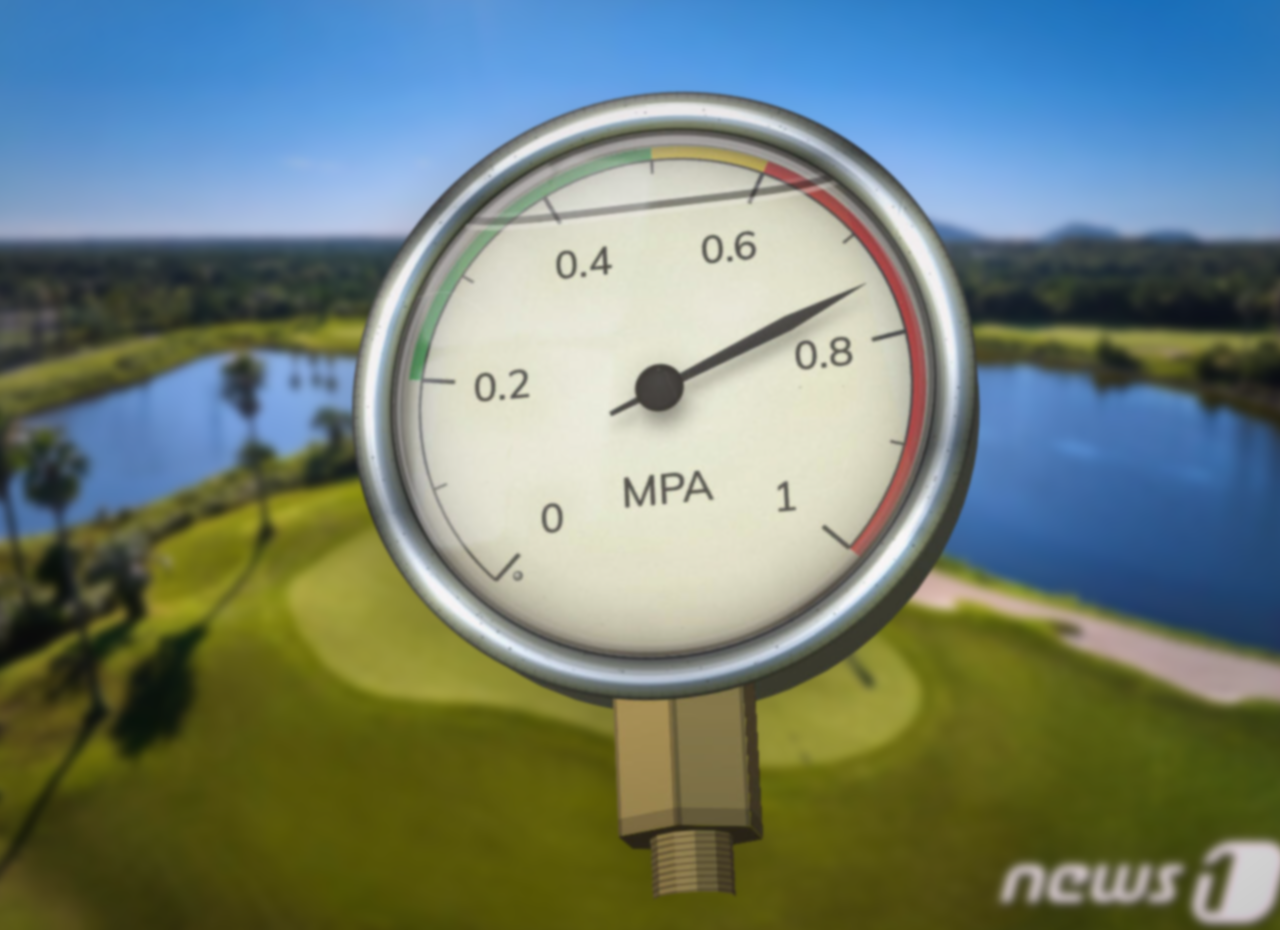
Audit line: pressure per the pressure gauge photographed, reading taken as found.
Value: 0.75 MPa
